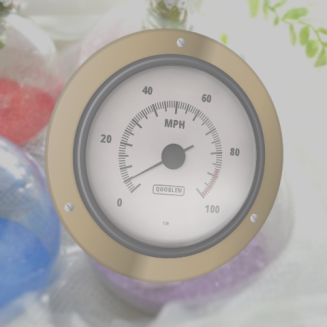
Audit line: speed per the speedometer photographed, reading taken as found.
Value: 5 mph
